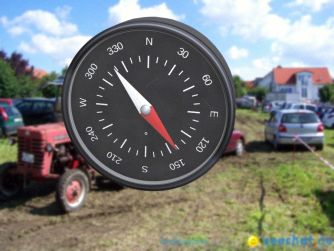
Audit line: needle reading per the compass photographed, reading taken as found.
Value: 140 °
